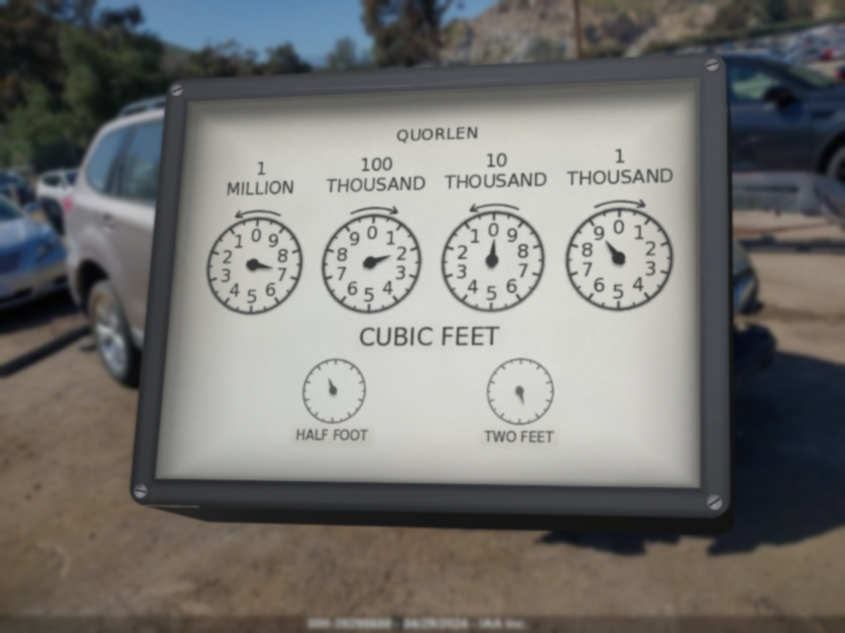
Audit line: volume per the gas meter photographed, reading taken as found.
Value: 719900 ft³
